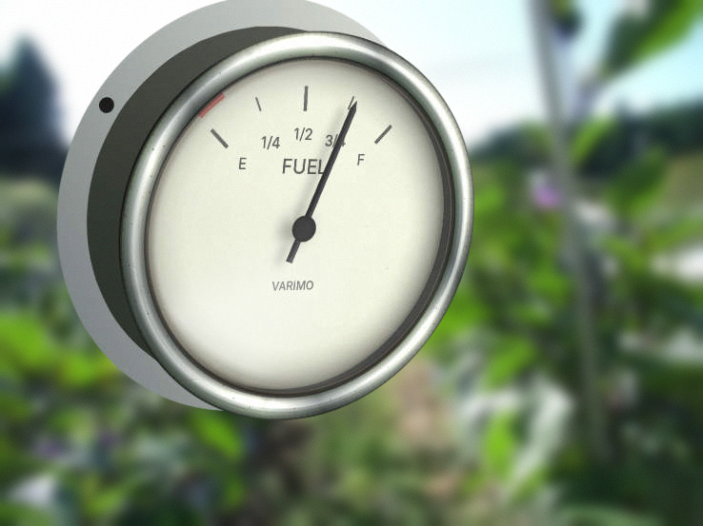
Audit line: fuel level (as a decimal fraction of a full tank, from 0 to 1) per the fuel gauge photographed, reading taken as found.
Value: 0.75
